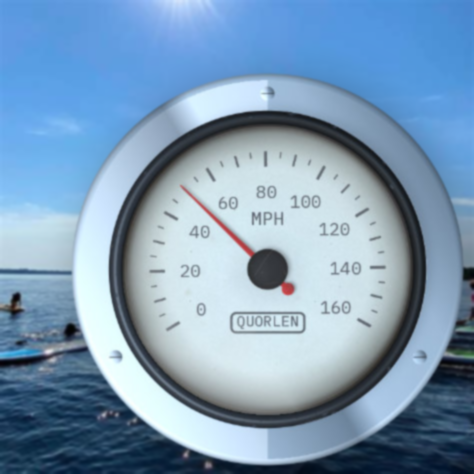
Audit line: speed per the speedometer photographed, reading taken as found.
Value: 50 mph
